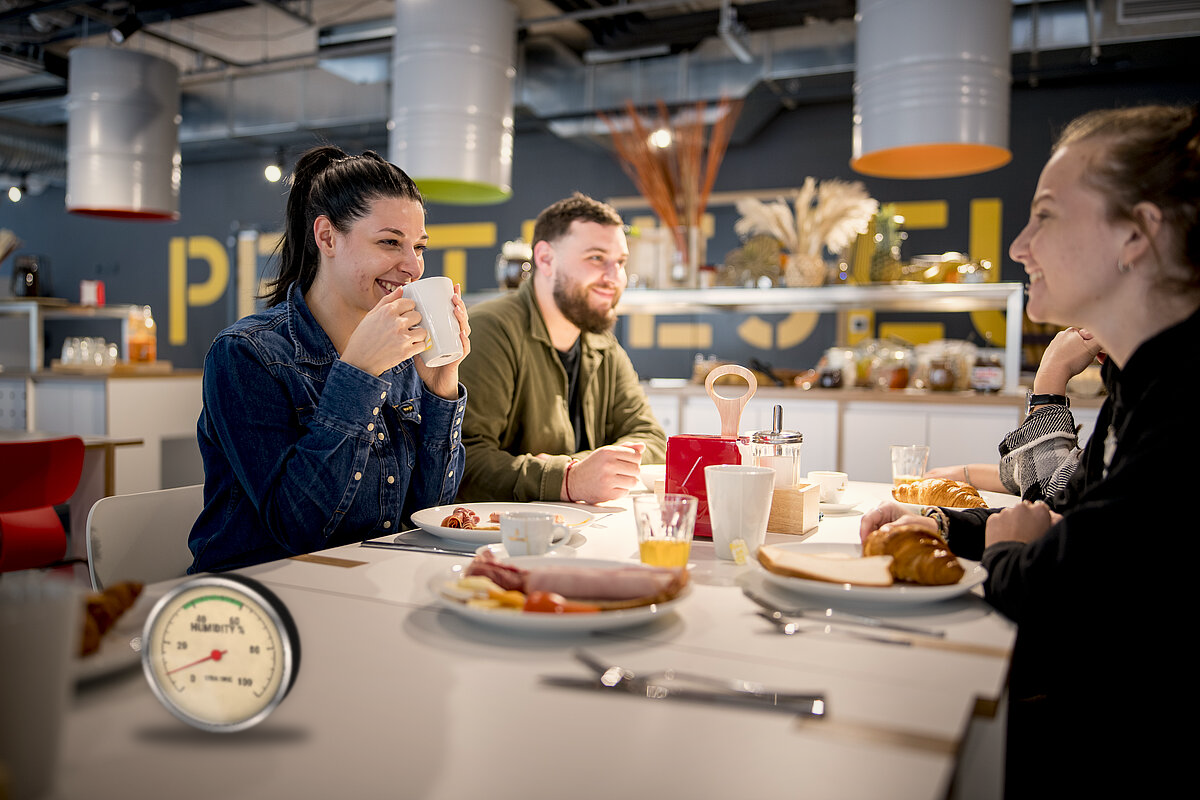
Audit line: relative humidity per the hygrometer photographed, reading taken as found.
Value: 8 %
